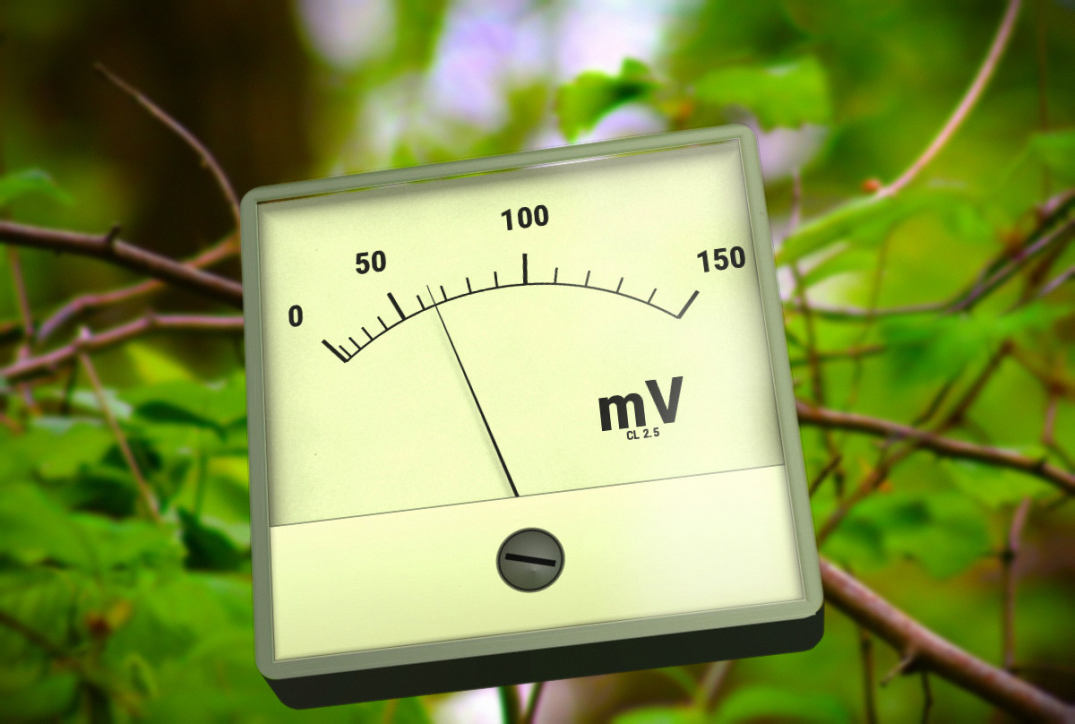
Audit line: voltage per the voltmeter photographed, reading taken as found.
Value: 65 mV
